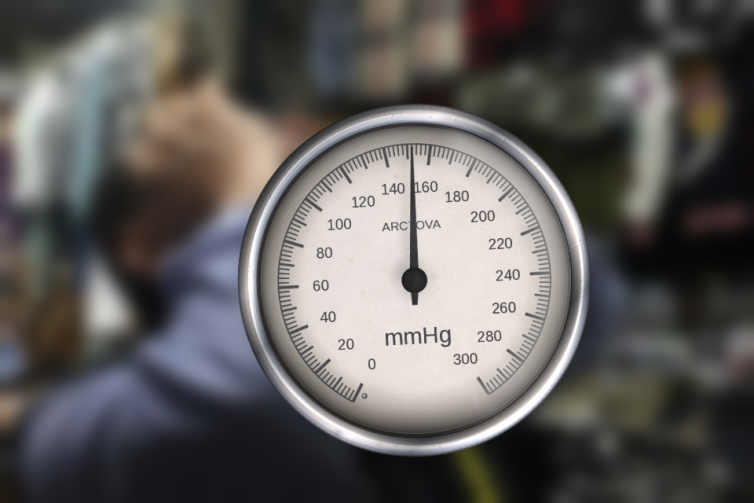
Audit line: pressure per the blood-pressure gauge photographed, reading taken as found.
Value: 152 mmHg
